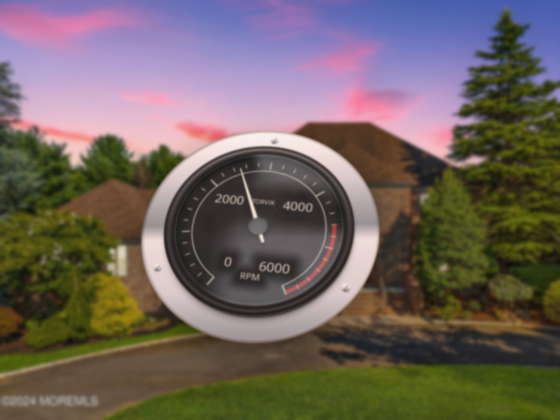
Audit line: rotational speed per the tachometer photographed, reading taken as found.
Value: 2500 rpm
